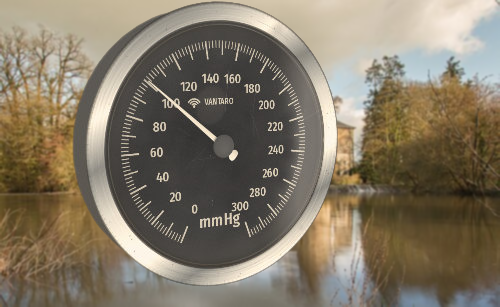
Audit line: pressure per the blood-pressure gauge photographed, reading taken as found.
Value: 100 mmHg
